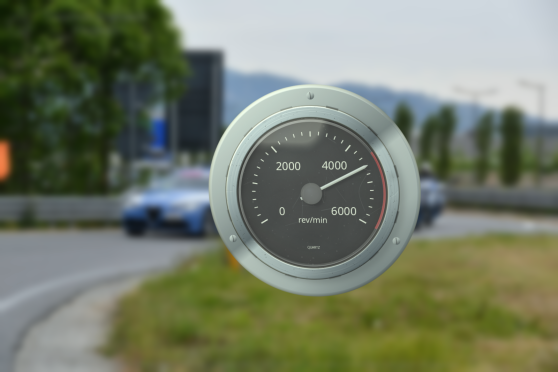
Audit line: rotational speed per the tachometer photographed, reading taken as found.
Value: 4600 rpm
